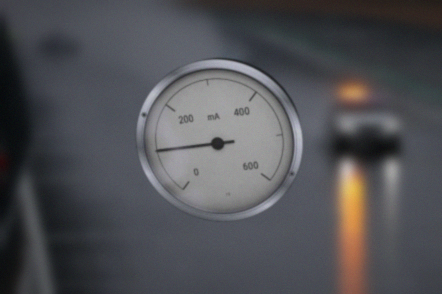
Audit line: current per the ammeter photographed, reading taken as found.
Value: 100 mA
